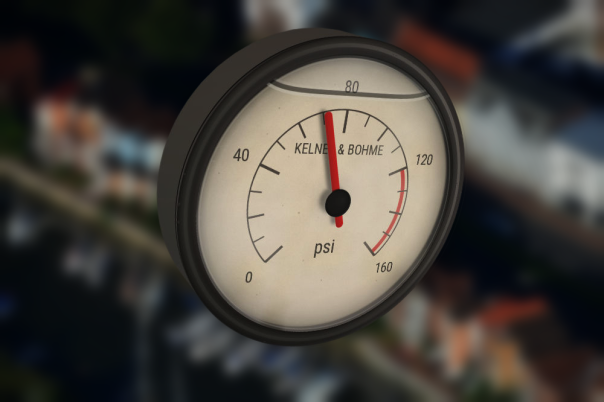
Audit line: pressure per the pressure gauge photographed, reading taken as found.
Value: 70 psi
